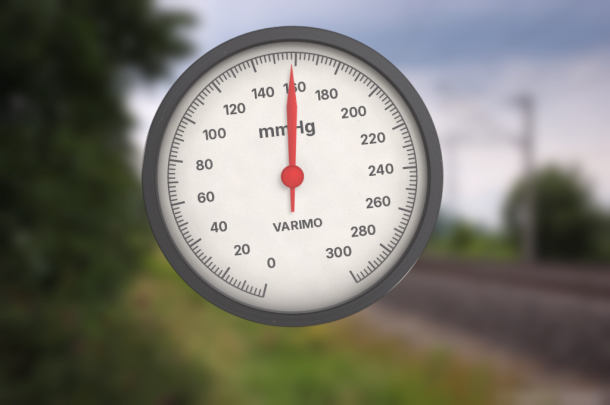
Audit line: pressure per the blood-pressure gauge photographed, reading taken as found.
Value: 158 mmHg
